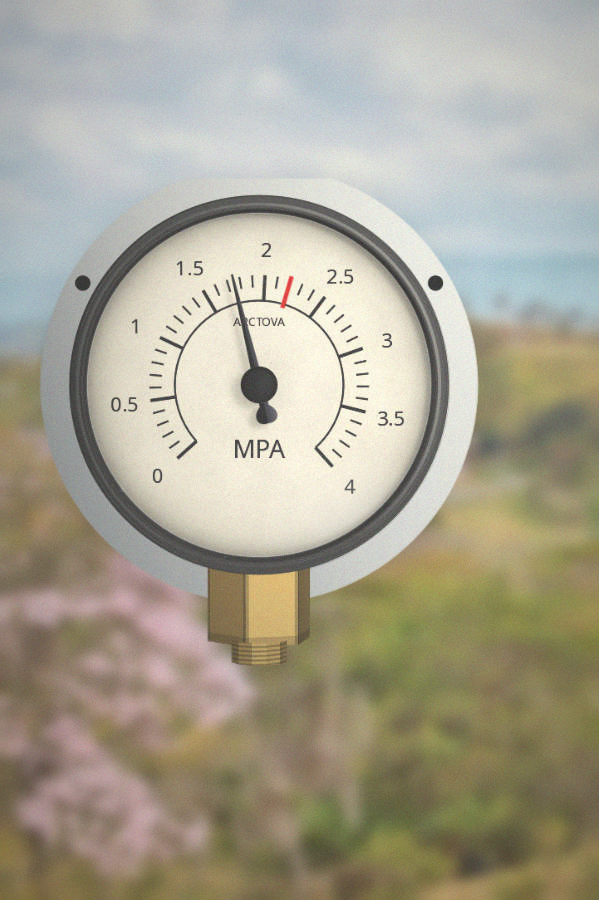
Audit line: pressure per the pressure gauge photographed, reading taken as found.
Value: 1.75 MPa
